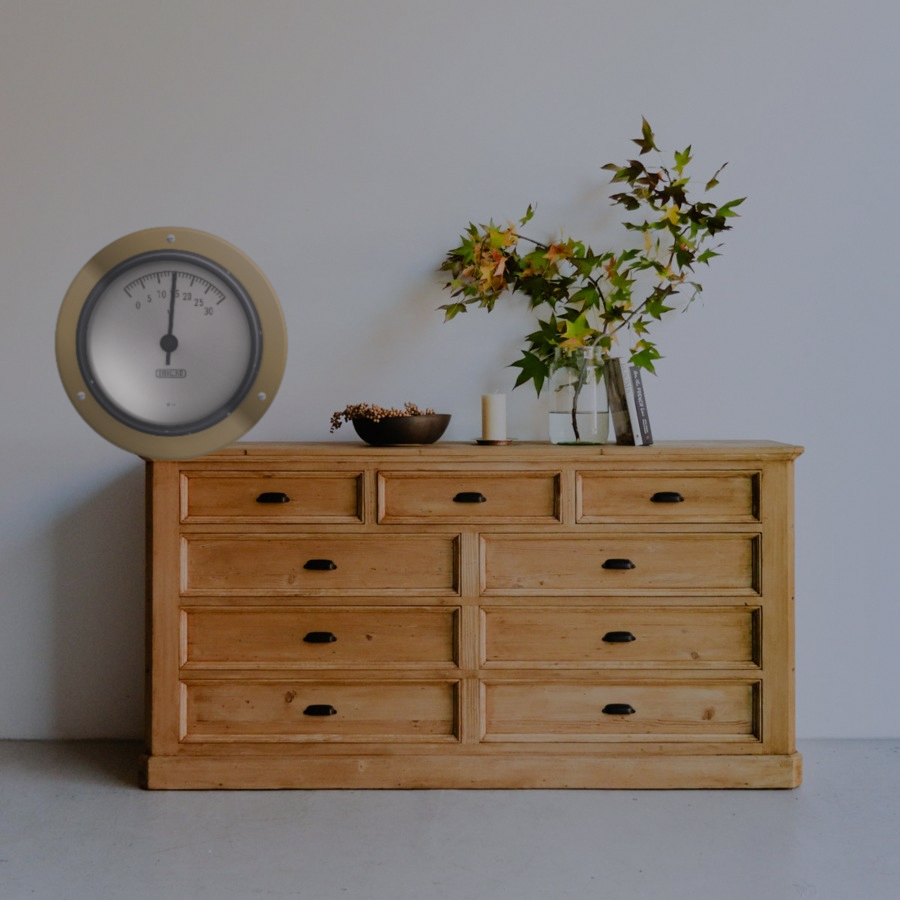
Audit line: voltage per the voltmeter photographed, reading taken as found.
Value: 15 V
